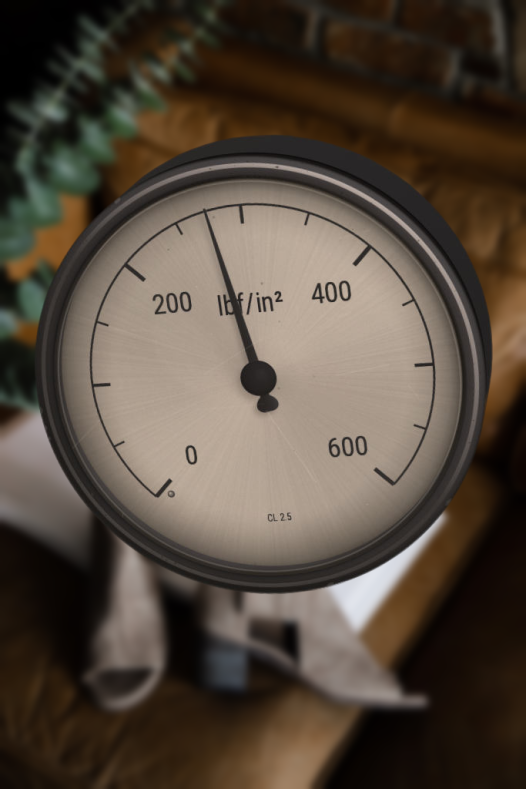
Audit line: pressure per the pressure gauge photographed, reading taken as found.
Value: 275 psi
